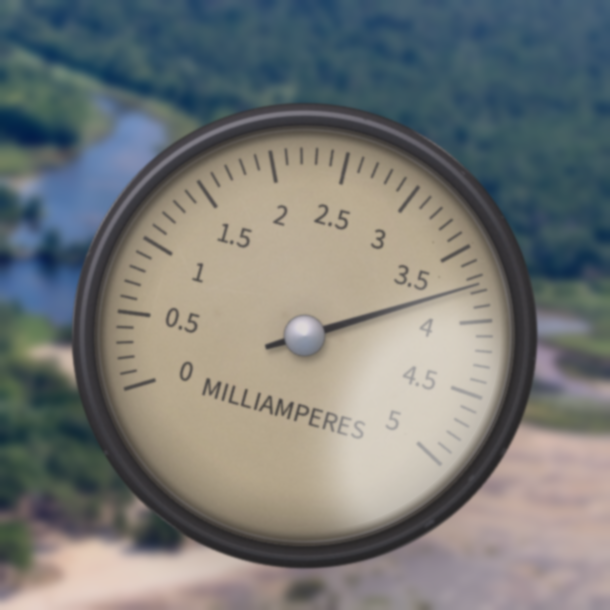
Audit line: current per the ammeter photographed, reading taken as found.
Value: 3.75 mA
